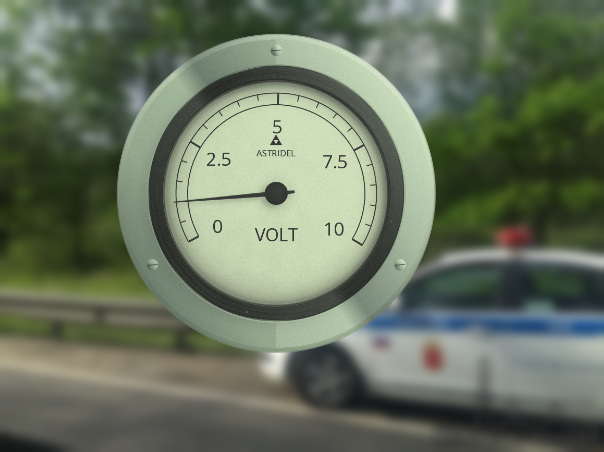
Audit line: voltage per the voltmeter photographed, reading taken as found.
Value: 1 V
